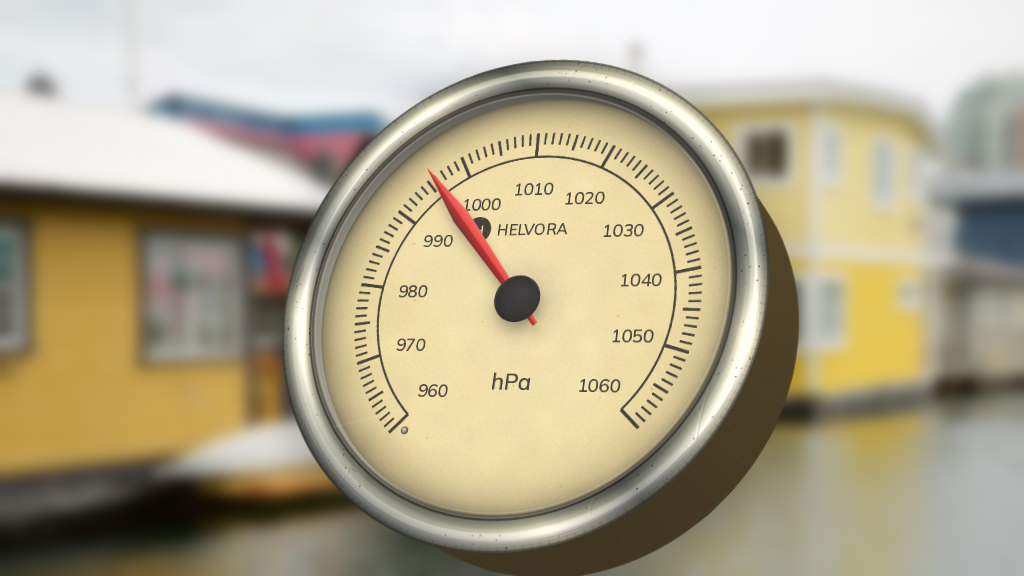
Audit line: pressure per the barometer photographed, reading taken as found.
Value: 996 hPa
